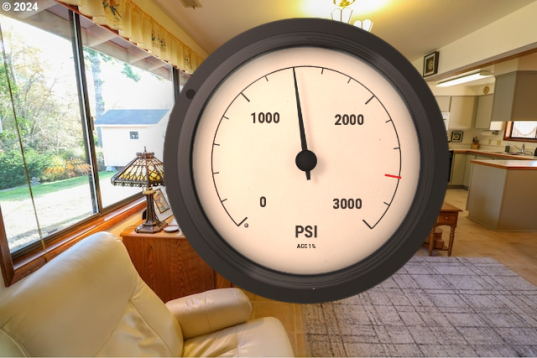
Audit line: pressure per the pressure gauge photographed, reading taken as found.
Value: 1400 psi
